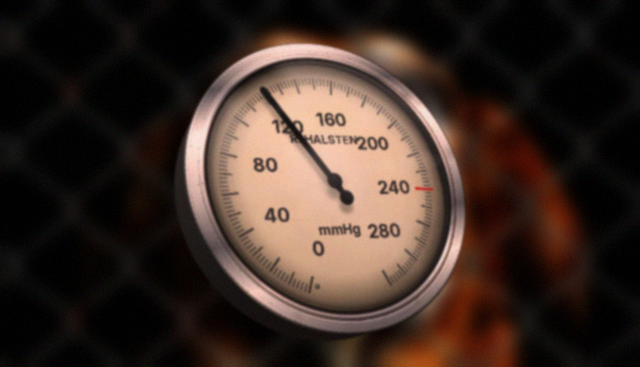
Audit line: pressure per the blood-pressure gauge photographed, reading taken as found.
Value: 120 mmHg
